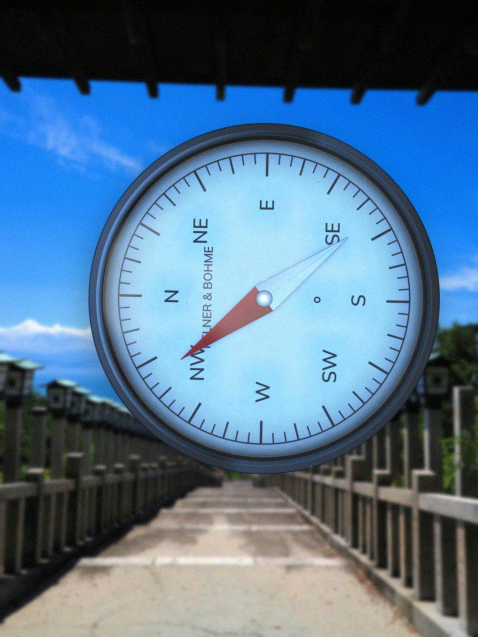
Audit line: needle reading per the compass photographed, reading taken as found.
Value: 322.5 °
